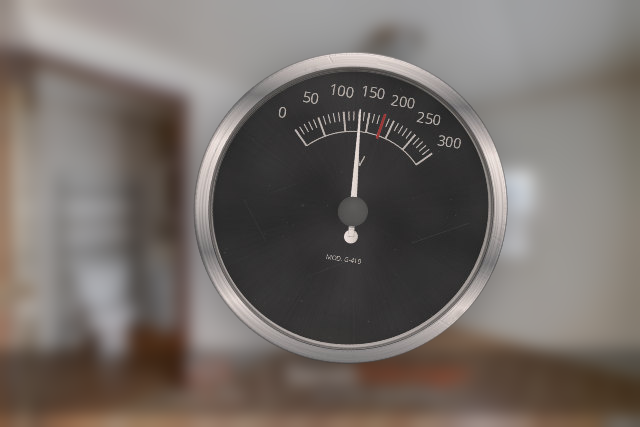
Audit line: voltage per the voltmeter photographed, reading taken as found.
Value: 130 V
